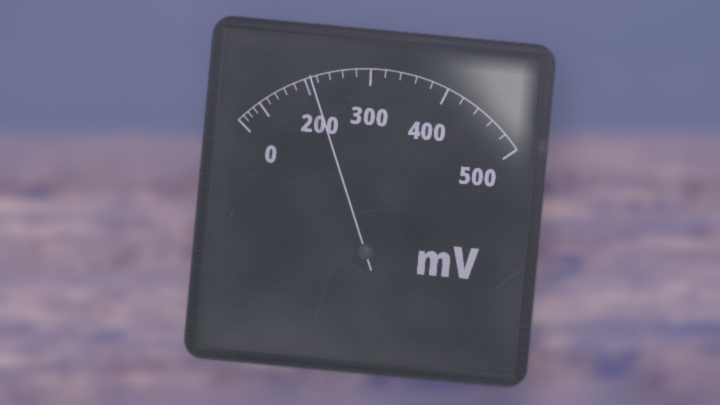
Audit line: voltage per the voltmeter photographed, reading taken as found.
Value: 210 mV
